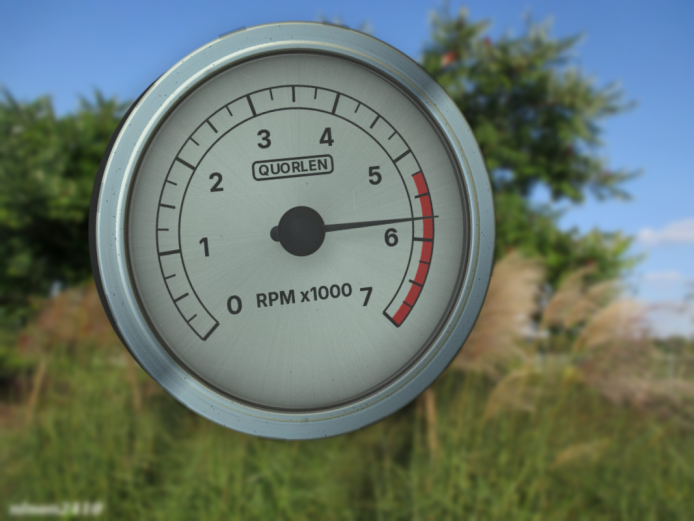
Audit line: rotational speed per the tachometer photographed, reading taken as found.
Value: 5750 rpm
